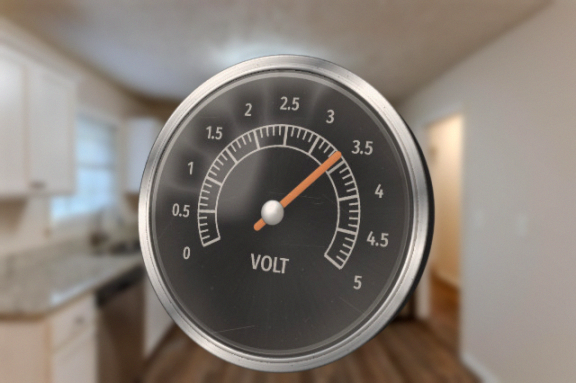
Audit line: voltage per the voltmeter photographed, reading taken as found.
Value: 3.4 V
